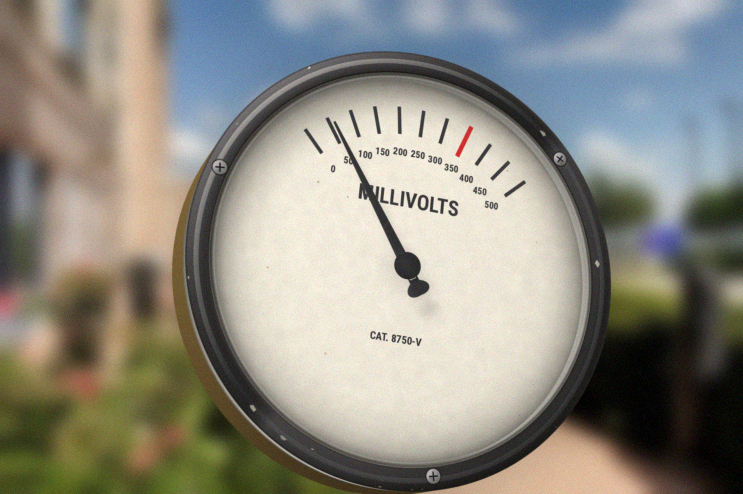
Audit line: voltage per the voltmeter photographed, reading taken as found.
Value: 50 mV
